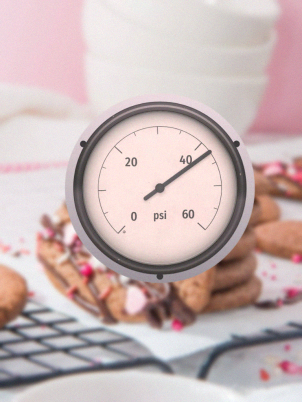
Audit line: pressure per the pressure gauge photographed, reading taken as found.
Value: 42.5 psi
